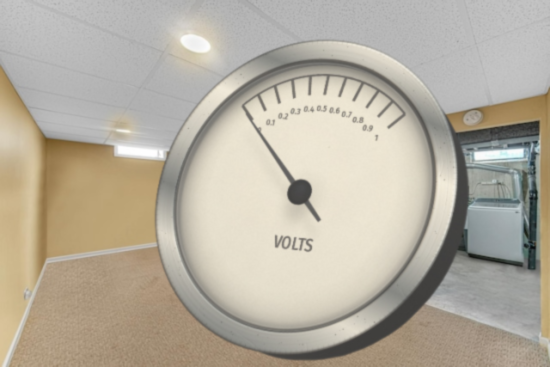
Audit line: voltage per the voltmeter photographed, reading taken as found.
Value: 0 V
